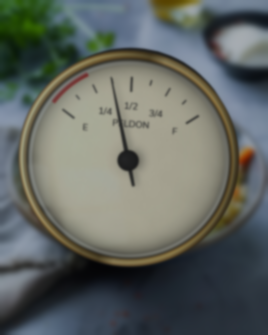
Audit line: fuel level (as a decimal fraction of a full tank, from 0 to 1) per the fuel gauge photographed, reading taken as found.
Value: 0.375
